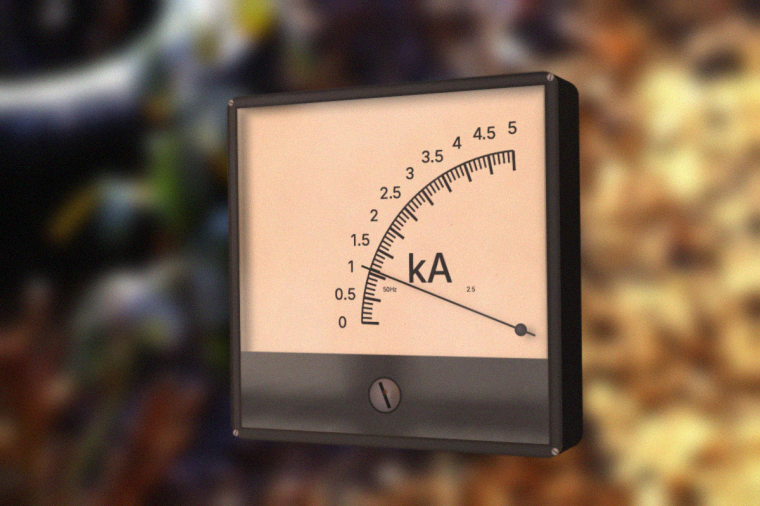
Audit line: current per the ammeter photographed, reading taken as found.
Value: 1.1 kA
